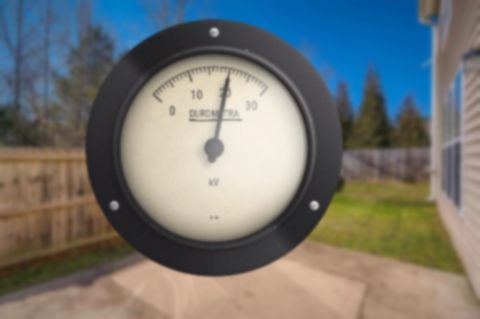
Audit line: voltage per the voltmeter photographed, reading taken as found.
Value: 20 kV
